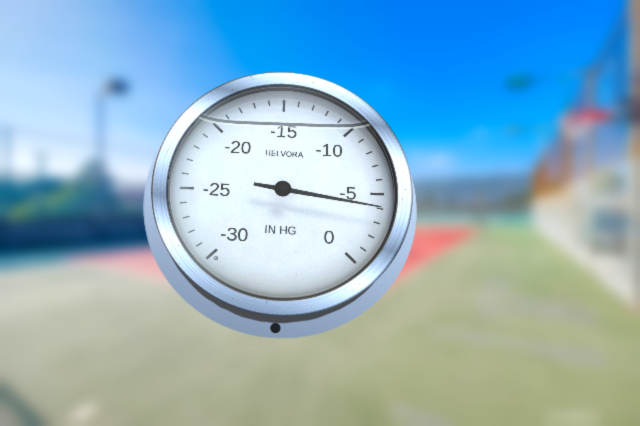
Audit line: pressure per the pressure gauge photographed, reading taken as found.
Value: -4 inHg
